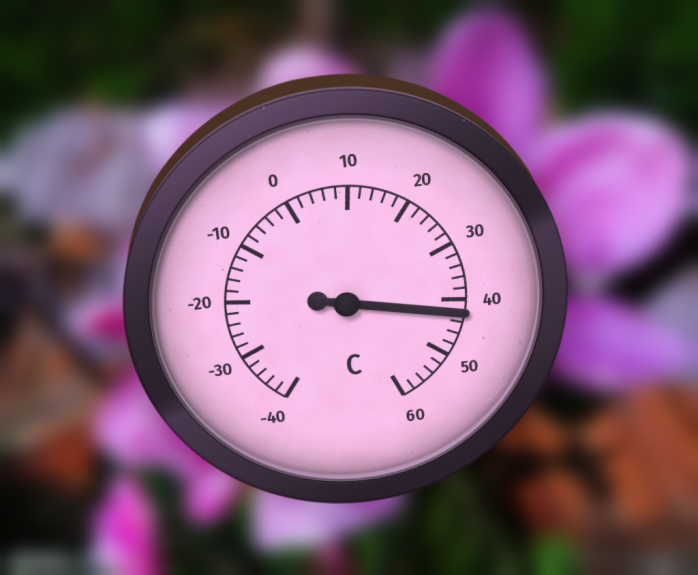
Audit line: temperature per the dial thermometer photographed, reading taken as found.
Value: 42 °C
